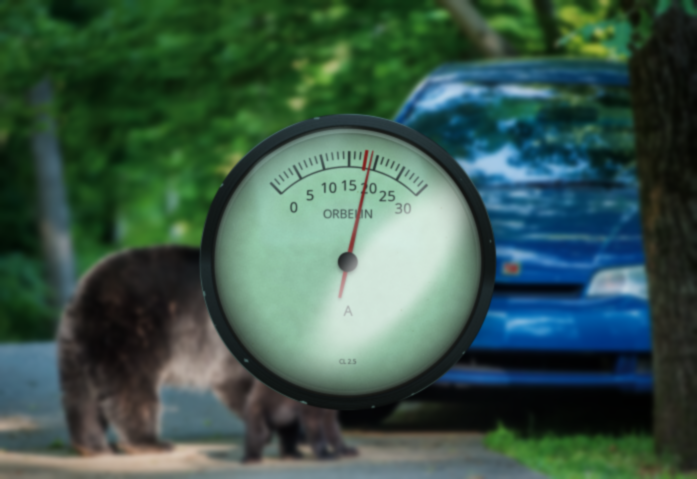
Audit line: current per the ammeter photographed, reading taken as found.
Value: 19 A
